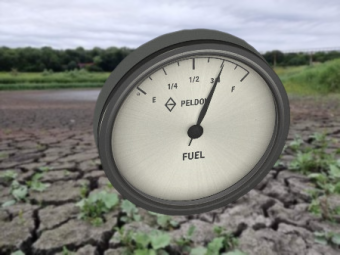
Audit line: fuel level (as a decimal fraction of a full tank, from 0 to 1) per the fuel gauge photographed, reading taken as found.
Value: 0.75
